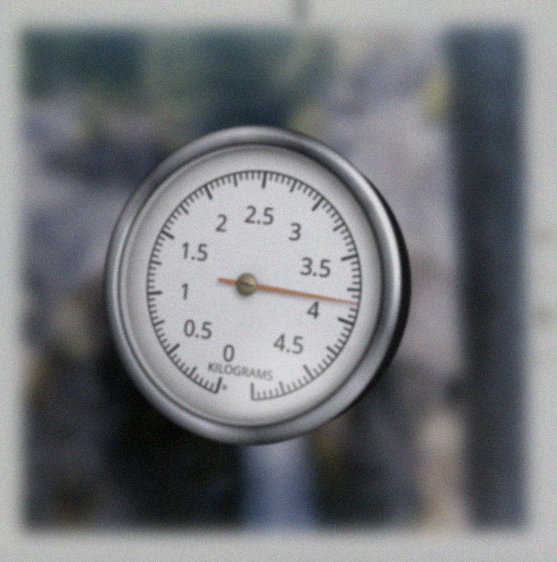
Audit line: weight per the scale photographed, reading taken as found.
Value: 3.85 kg
